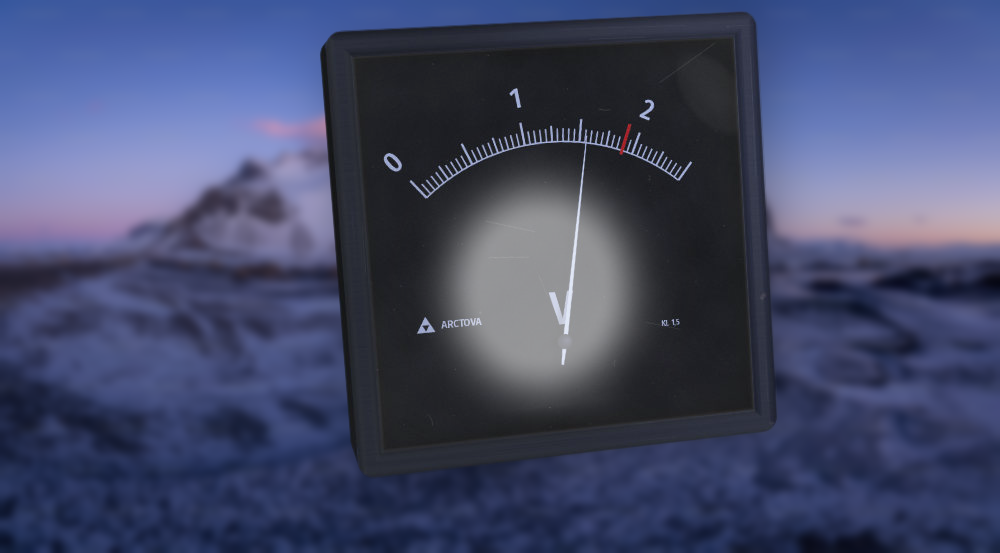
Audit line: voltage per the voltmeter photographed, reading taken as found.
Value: 1.55 V
